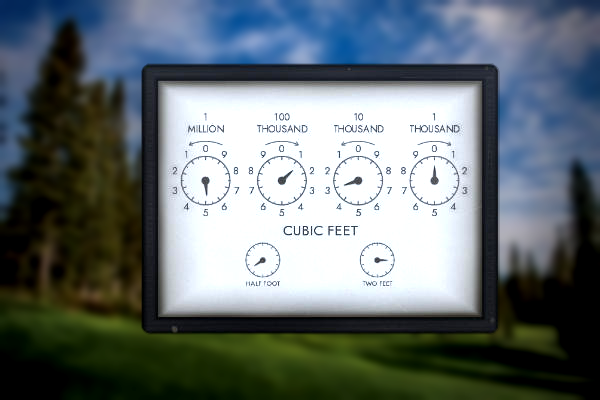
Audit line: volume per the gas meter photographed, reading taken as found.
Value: 513000 ft³
